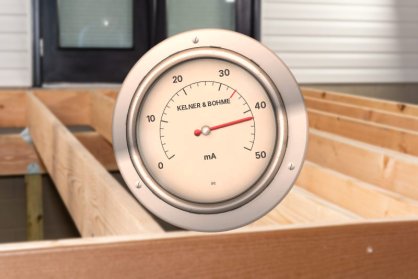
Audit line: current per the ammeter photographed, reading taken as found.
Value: 42 mA
